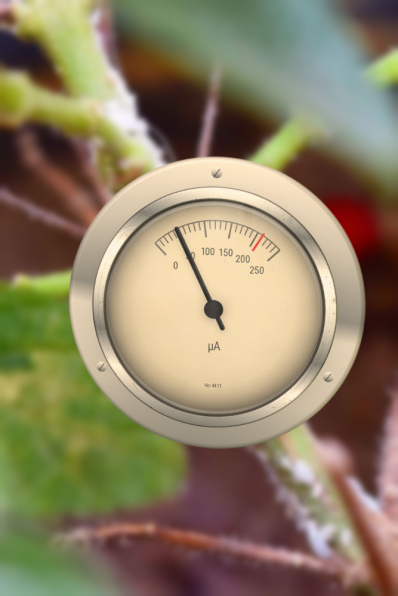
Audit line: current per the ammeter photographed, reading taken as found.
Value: 50 µA
